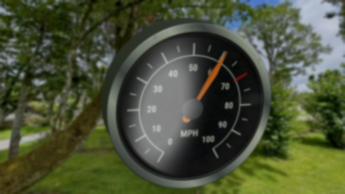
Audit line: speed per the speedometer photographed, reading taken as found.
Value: 60 mph
